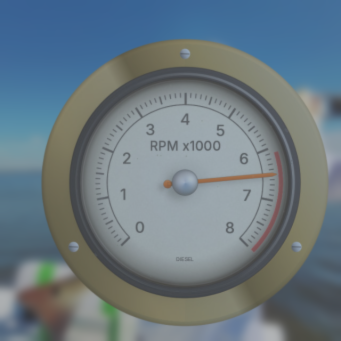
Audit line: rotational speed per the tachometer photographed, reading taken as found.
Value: 6500 rpm
